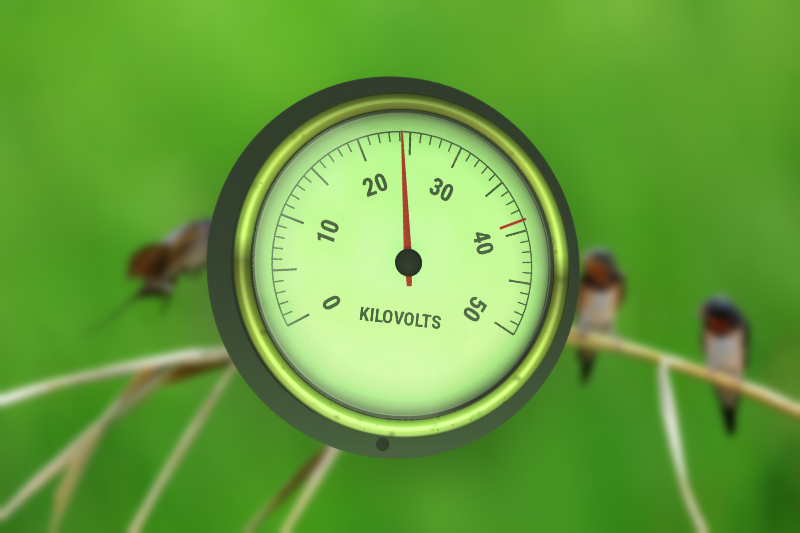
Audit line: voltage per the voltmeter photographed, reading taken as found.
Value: 24 kV
